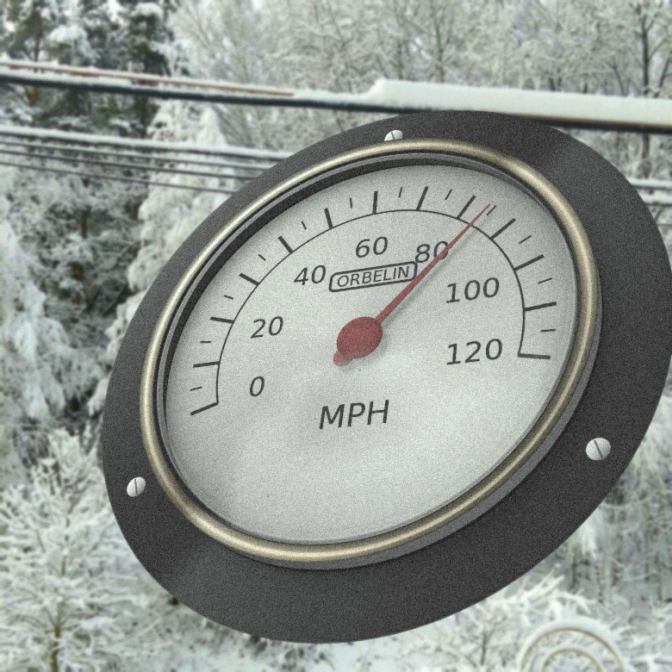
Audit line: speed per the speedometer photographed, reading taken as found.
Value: 85 mph
